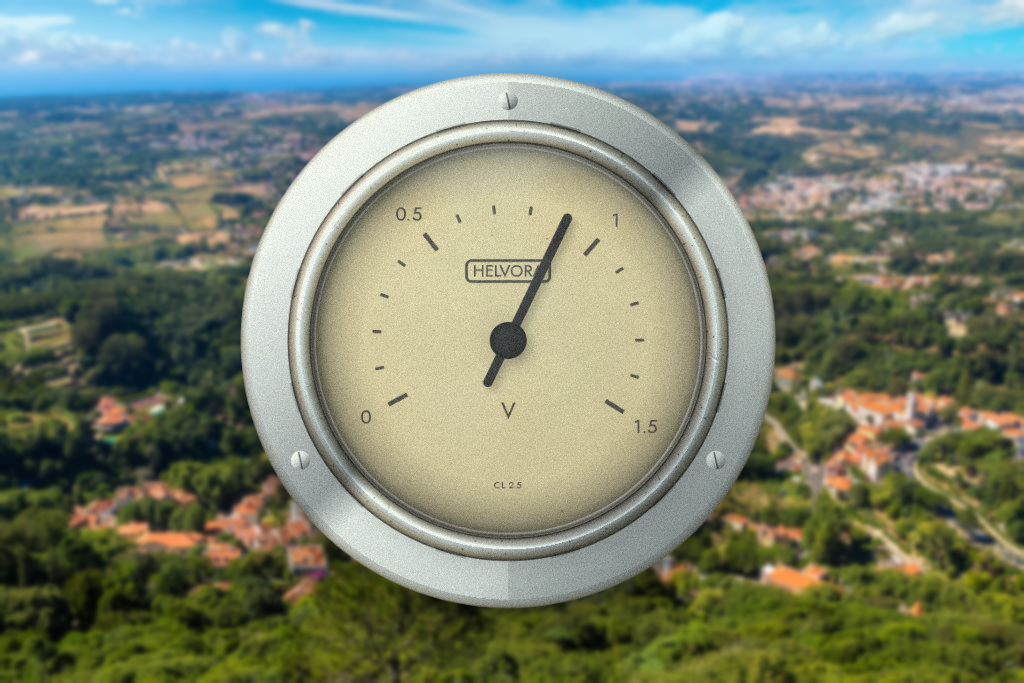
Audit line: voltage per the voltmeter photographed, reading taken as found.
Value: 0.9 V
